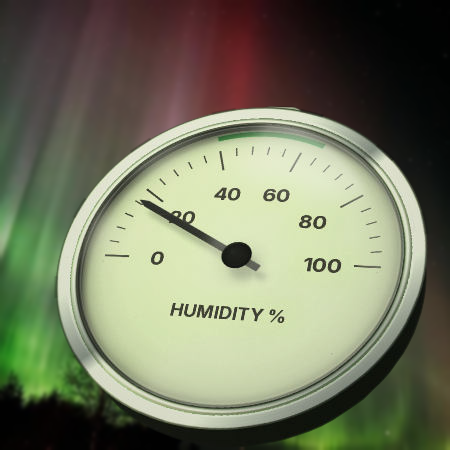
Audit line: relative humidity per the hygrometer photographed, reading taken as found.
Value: 16 %
